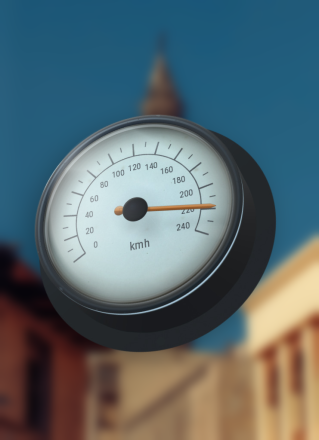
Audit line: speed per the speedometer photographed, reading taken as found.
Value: 220 km/h
